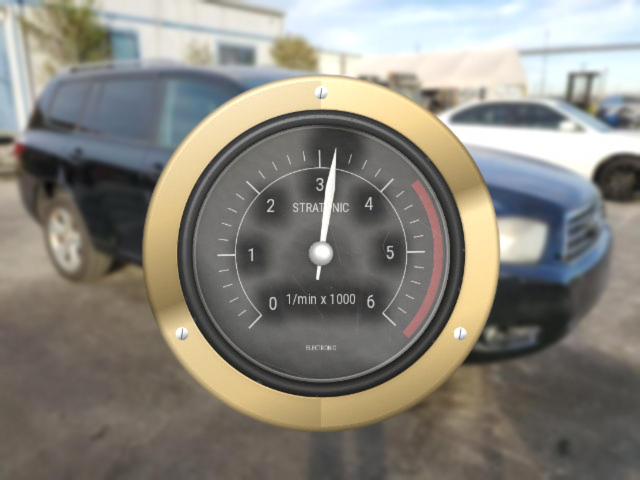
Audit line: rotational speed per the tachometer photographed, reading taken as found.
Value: 3200 rpm
